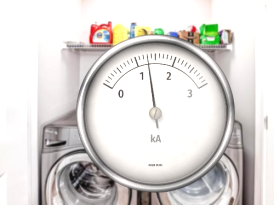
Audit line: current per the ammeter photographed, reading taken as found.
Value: 1.3 kA
